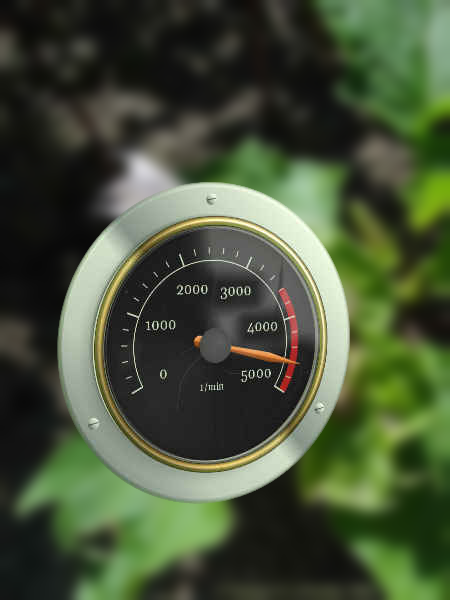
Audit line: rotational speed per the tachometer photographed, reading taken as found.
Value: 4600 rpm
